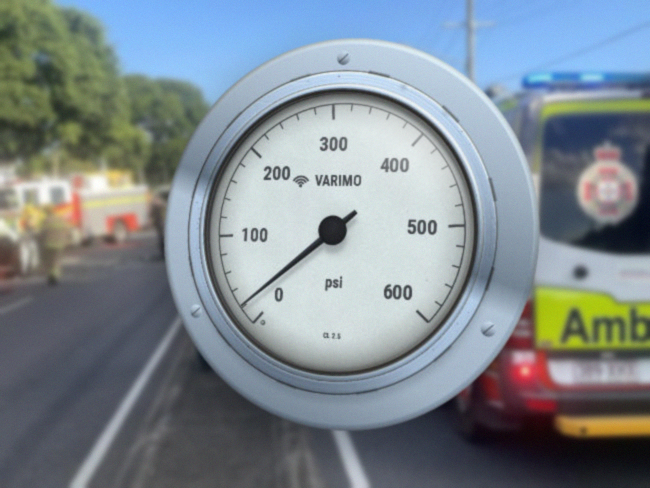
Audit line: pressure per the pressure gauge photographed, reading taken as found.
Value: 20 psi
